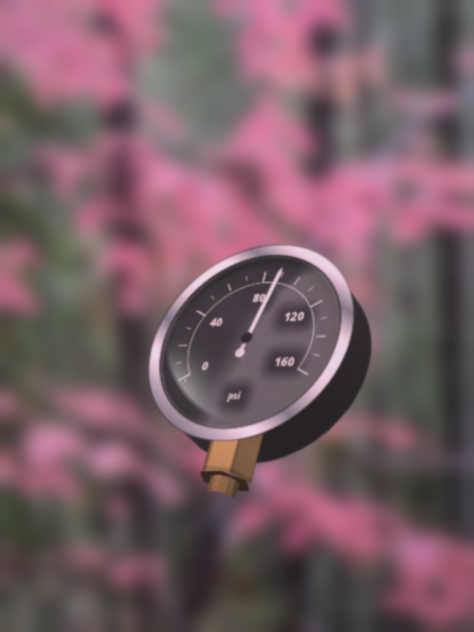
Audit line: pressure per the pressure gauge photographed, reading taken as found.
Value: 90 psi
